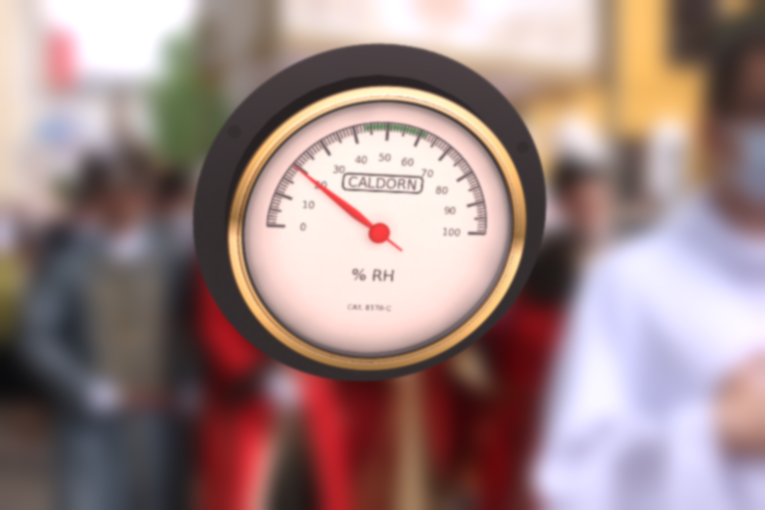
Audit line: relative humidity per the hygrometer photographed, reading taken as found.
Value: 20 %
